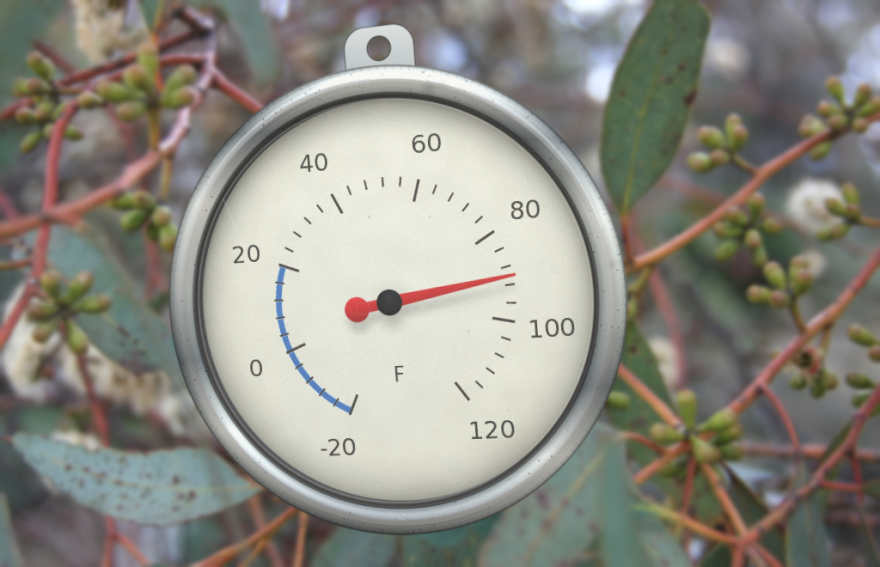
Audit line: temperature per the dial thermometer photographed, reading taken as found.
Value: 90 °F
